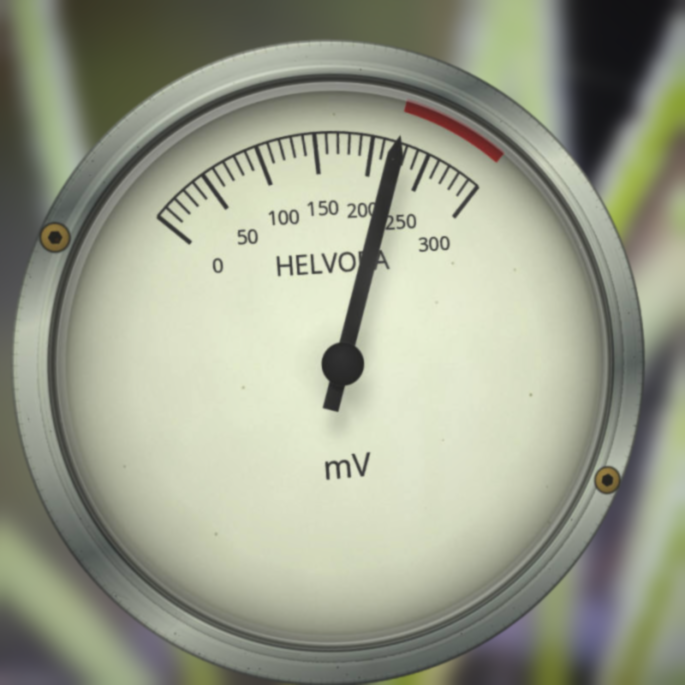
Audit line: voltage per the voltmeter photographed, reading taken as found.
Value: 220 mV
